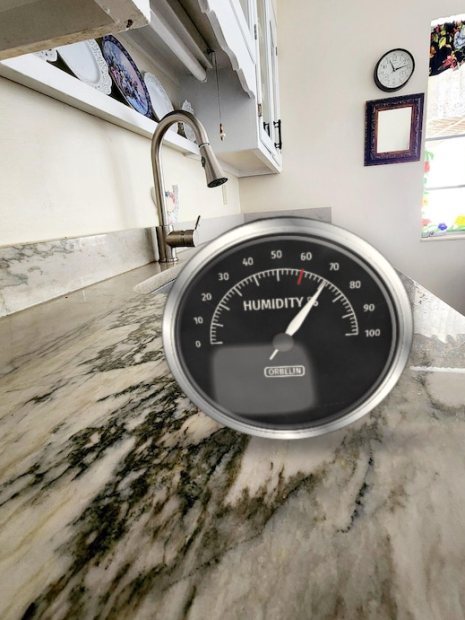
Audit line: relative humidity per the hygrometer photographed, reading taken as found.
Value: 70 %
